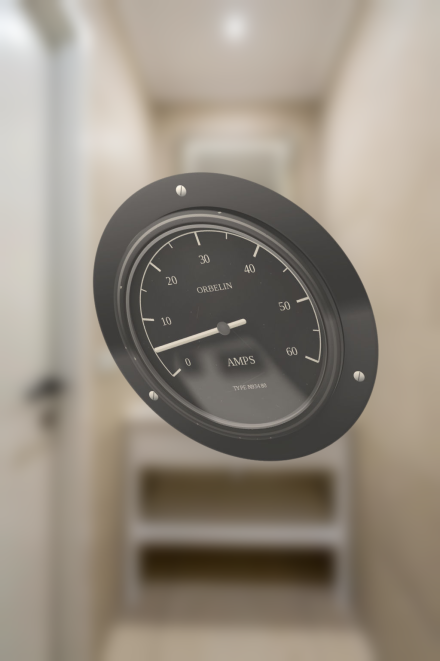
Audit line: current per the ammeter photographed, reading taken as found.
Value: 5 A
